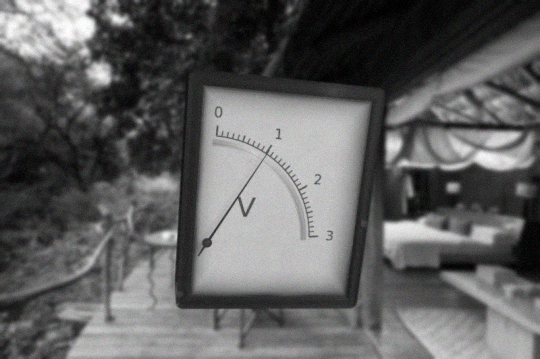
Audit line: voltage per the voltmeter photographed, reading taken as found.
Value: 1 V
